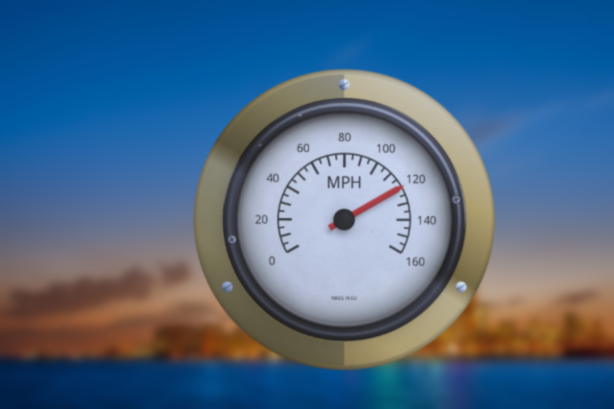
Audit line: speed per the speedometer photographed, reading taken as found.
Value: 120 mph
